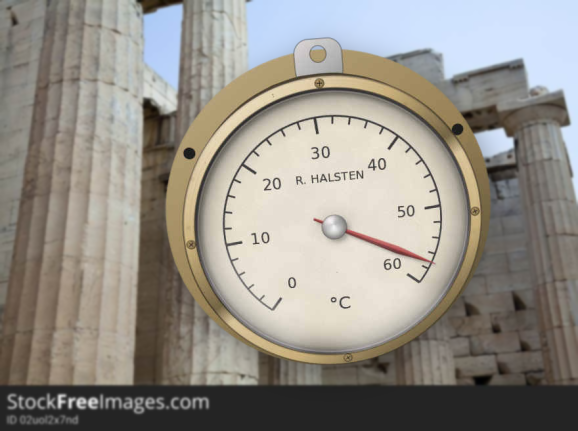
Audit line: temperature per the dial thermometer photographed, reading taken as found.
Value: 57 °C
